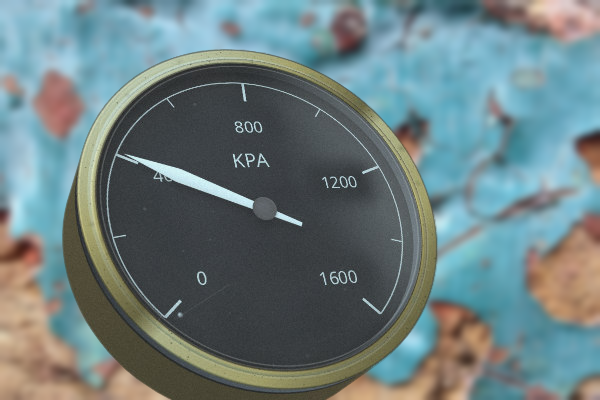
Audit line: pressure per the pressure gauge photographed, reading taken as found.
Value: 400 kPa
